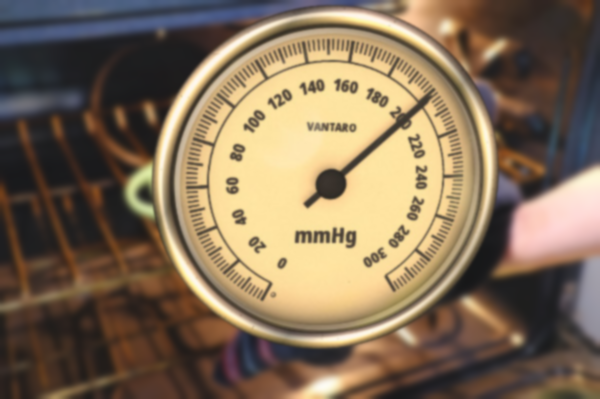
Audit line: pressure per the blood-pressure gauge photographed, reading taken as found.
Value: 200 mmHg
